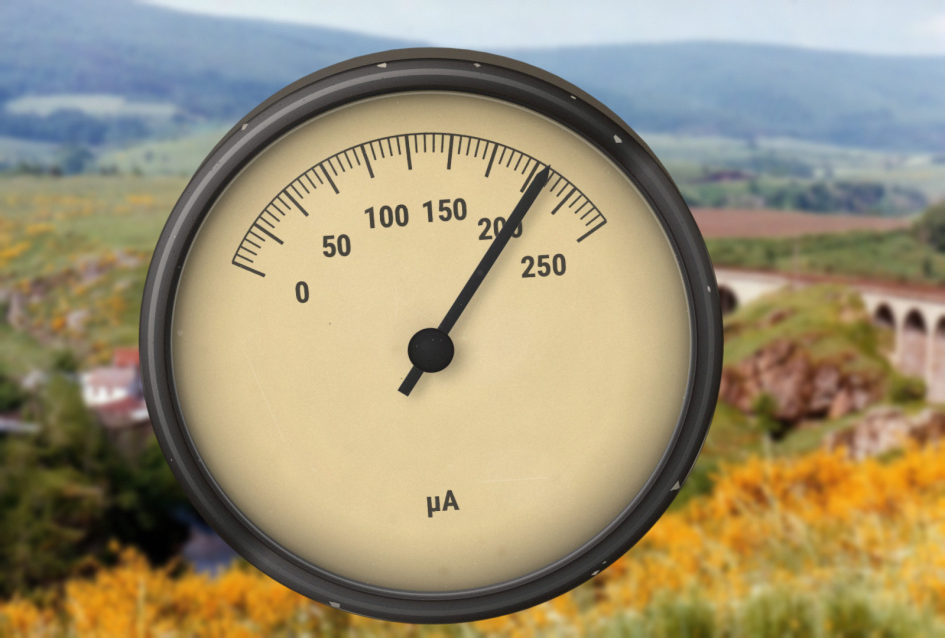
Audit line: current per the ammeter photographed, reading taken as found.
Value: 205 µA
